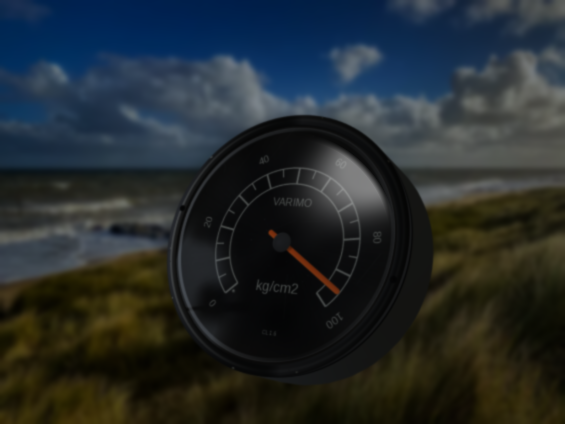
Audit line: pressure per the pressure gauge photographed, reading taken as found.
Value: 95 kg/cm²
